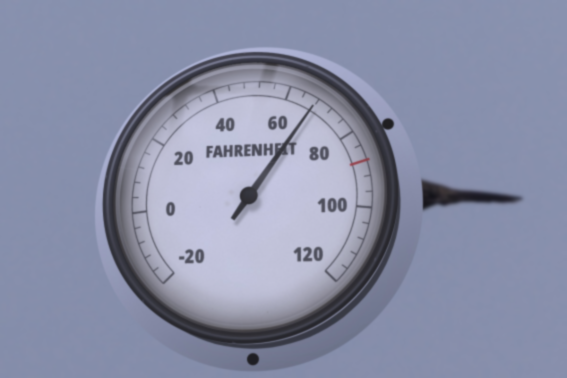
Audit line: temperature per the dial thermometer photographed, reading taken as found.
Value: 68 °F
